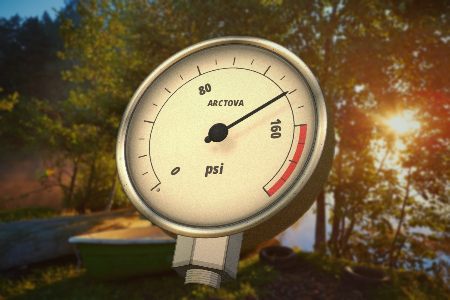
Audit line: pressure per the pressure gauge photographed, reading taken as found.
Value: 140 psi
